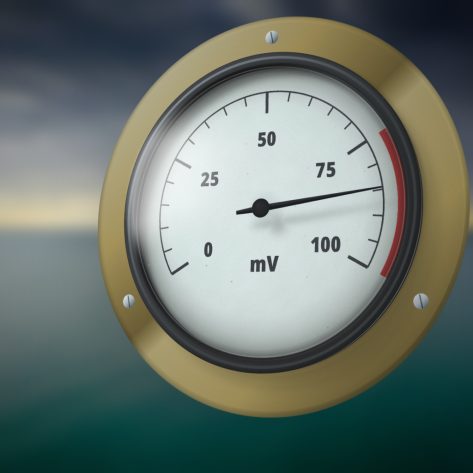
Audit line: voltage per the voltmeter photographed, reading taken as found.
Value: 85 mV
